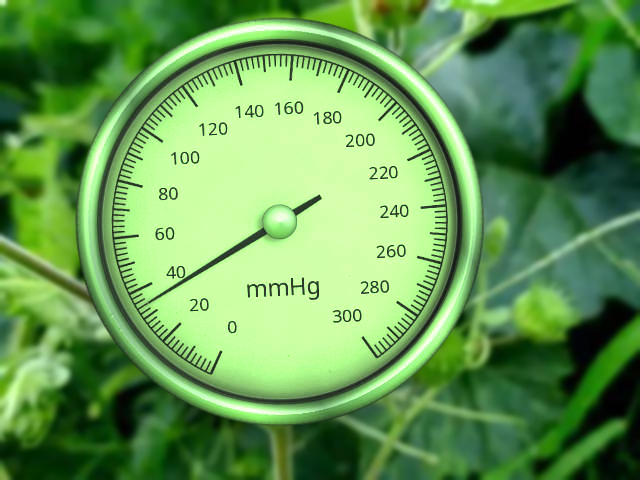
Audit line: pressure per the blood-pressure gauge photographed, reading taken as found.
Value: 34 mmHg
